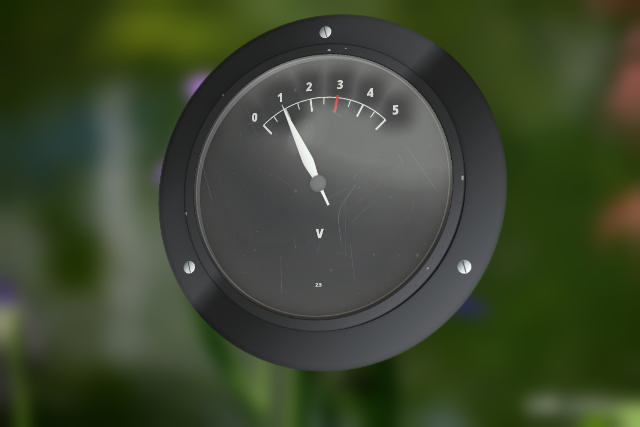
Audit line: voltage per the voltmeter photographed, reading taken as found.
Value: 1 V
